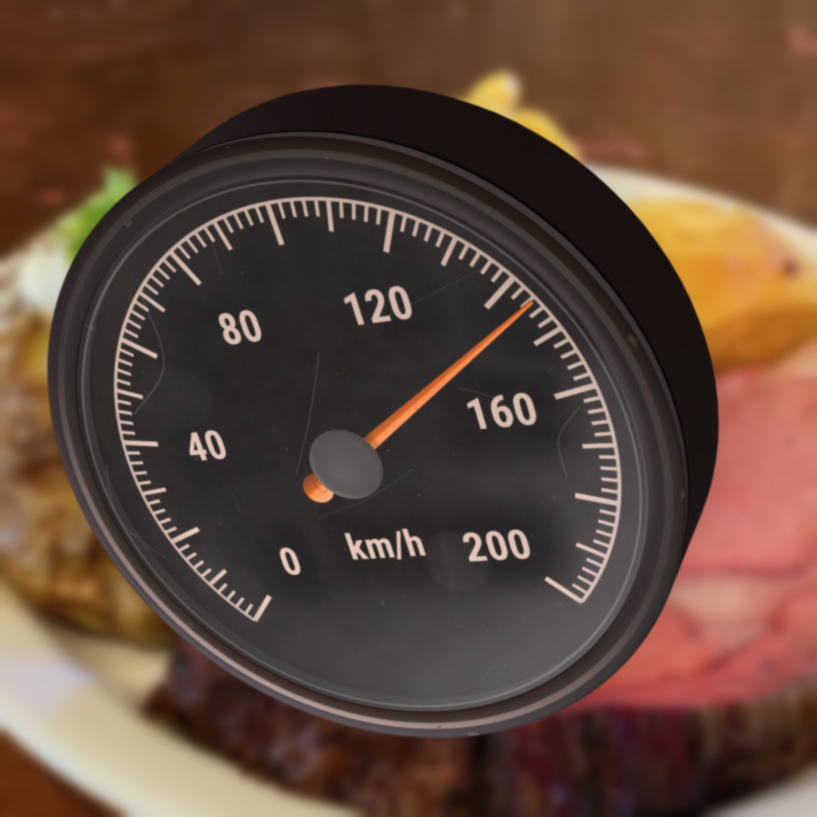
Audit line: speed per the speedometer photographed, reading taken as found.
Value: 144 km/h
